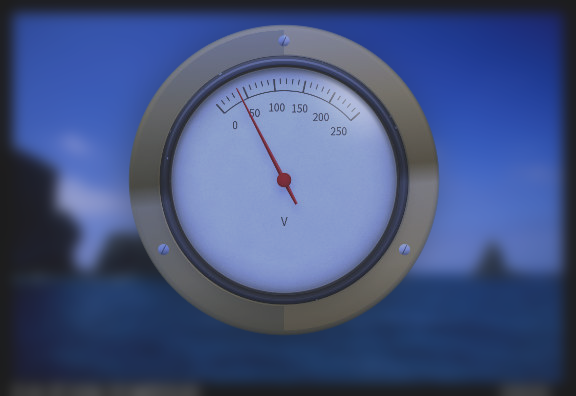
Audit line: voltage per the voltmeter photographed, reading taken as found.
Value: 40 V
